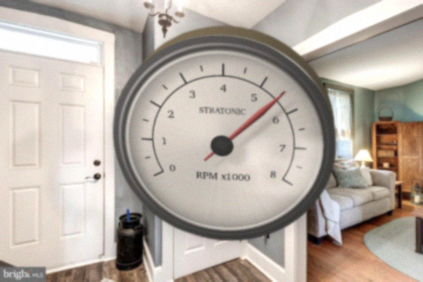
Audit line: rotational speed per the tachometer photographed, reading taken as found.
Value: 5500 rpm
